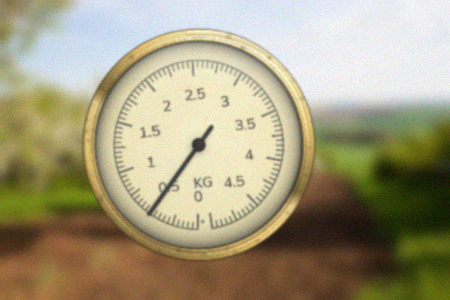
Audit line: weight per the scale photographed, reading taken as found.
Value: 0.5 kg
